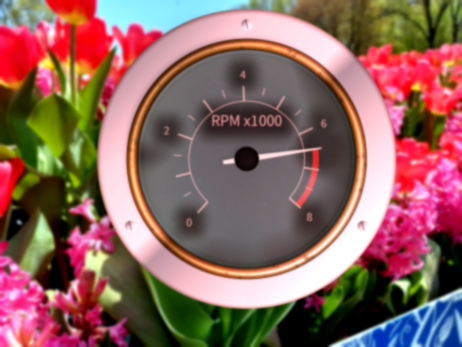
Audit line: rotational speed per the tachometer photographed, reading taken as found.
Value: 6500 rpm
